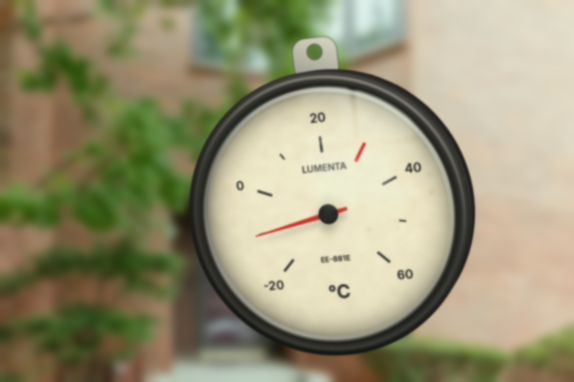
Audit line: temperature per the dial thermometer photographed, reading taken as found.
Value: -10 °C
